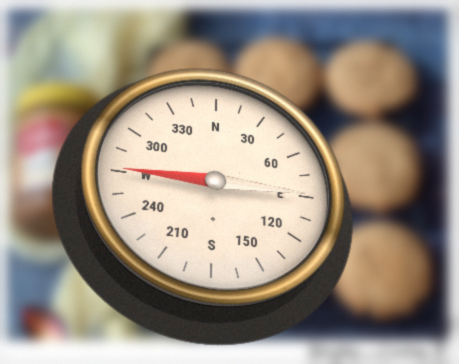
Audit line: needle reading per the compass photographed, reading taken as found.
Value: 270 °
